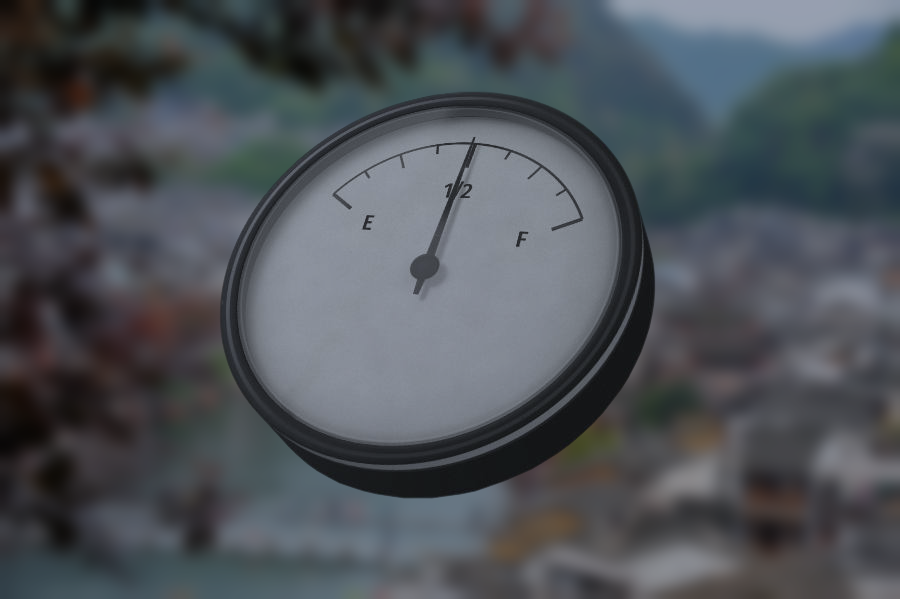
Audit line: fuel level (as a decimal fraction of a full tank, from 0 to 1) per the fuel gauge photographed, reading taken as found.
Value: 0.5
